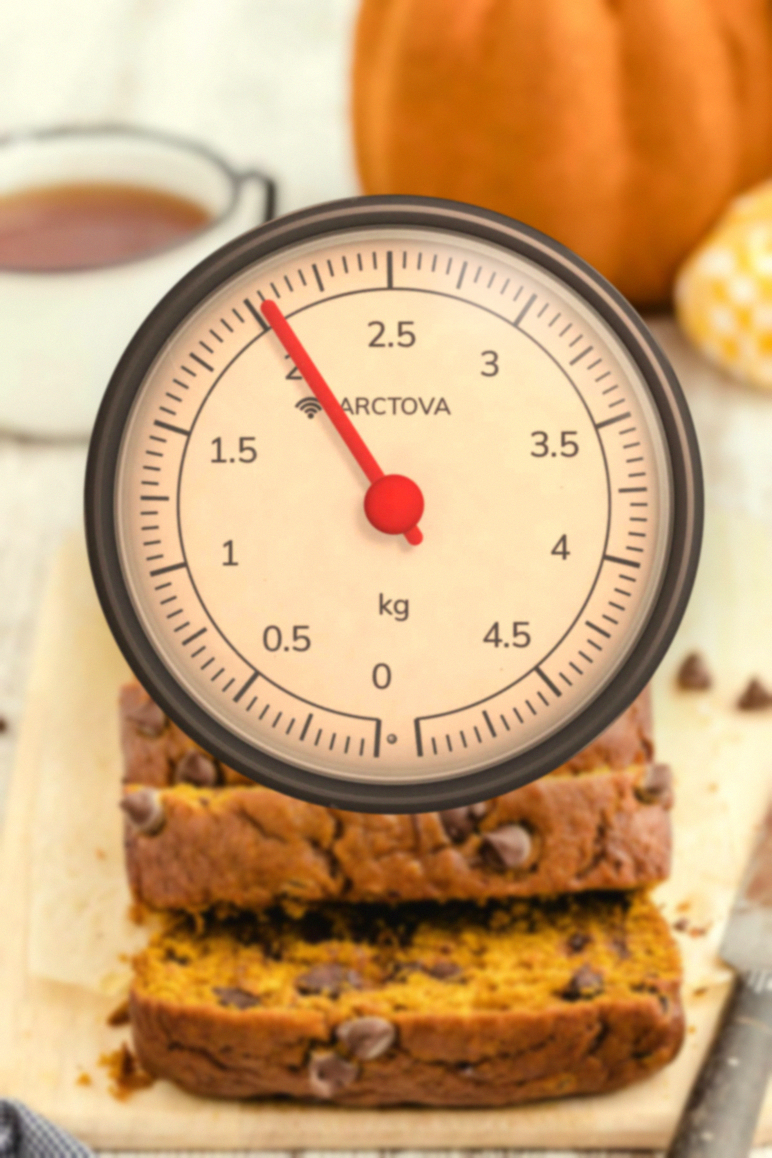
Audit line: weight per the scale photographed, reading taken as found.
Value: 2.05 kg
